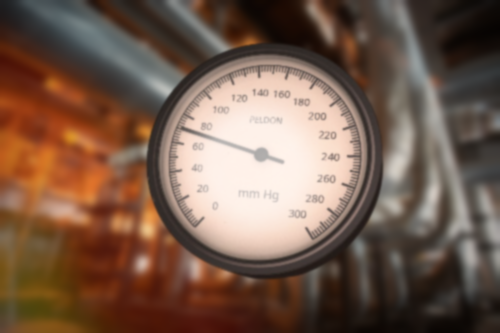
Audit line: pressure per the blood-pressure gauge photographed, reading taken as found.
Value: 70 mmHg
